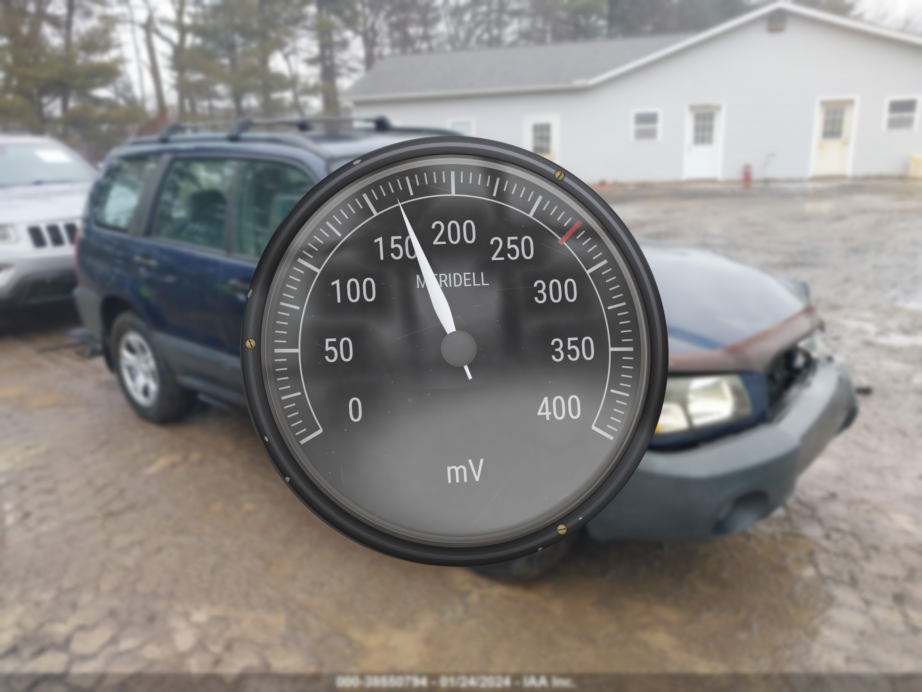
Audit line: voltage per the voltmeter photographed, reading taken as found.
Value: 165 mV
